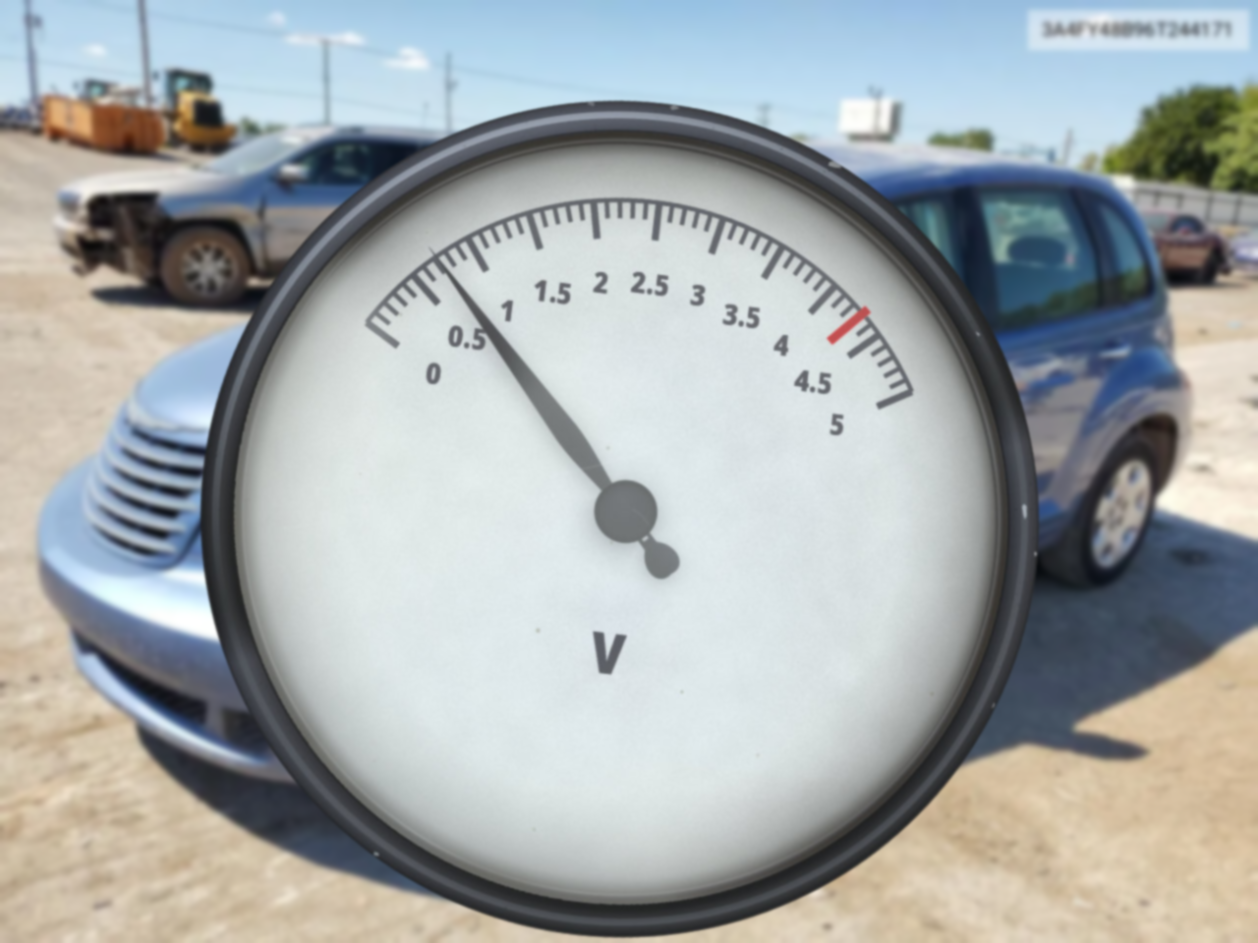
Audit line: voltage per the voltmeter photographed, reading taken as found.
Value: 0.7 V
